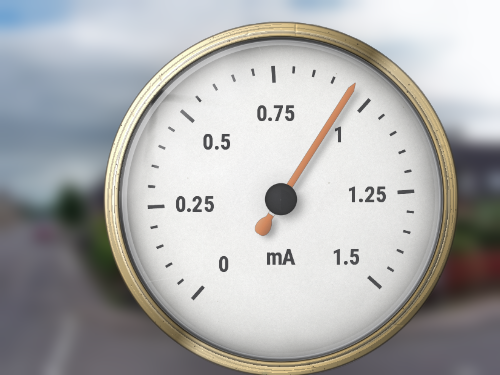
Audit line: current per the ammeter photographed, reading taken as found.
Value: 0.95 mA
